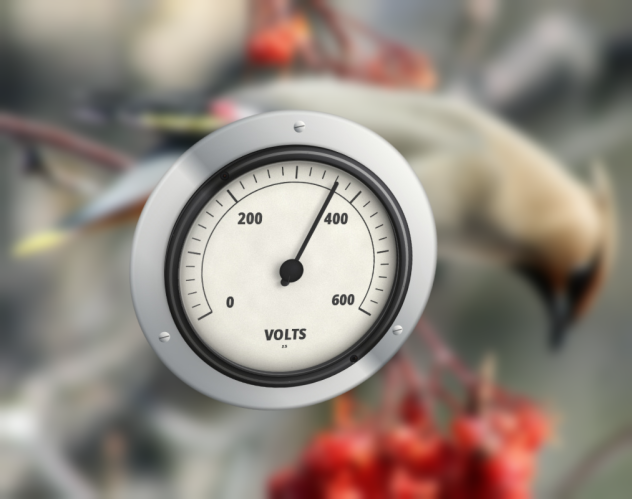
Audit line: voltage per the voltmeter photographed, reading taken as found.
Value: 360 V
